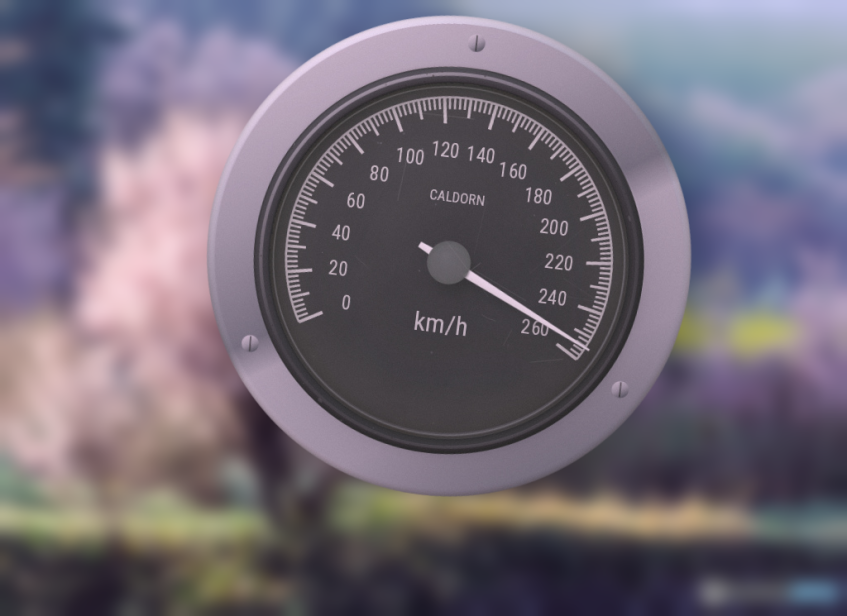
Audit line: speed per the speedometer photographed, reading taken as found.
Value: 254 km/h
